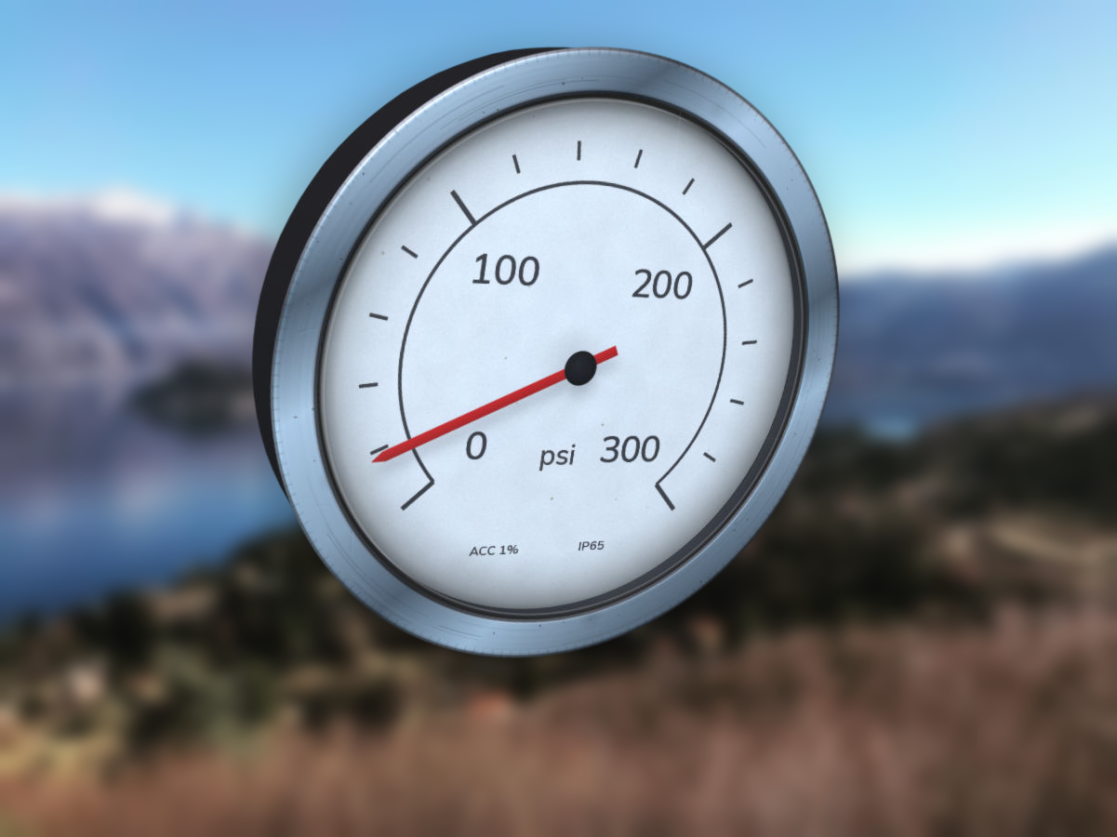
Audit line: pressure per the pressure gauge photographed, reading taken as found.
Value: 20 psi
